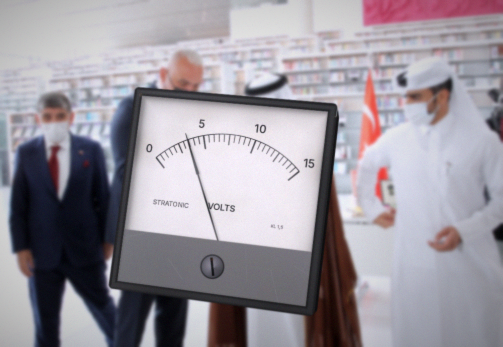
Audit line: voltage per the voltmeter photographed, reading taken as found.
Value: 3.5 V
